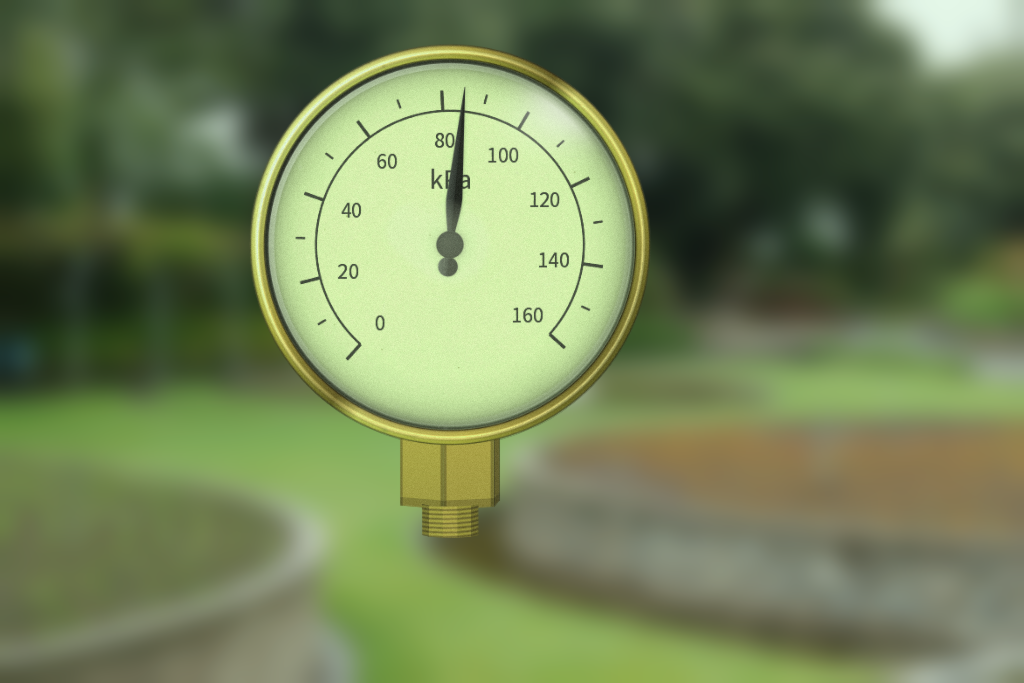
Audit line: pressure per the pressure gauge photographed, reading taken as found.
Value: 85 kPa
